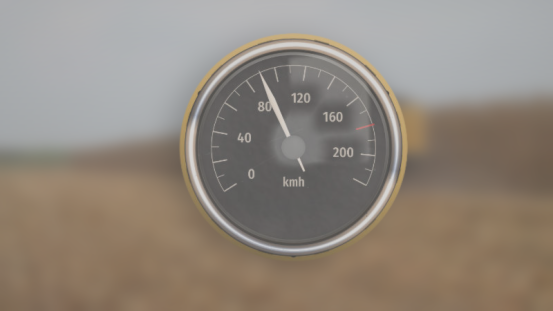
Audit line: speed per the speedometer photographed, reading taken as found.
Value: 90 km/h
